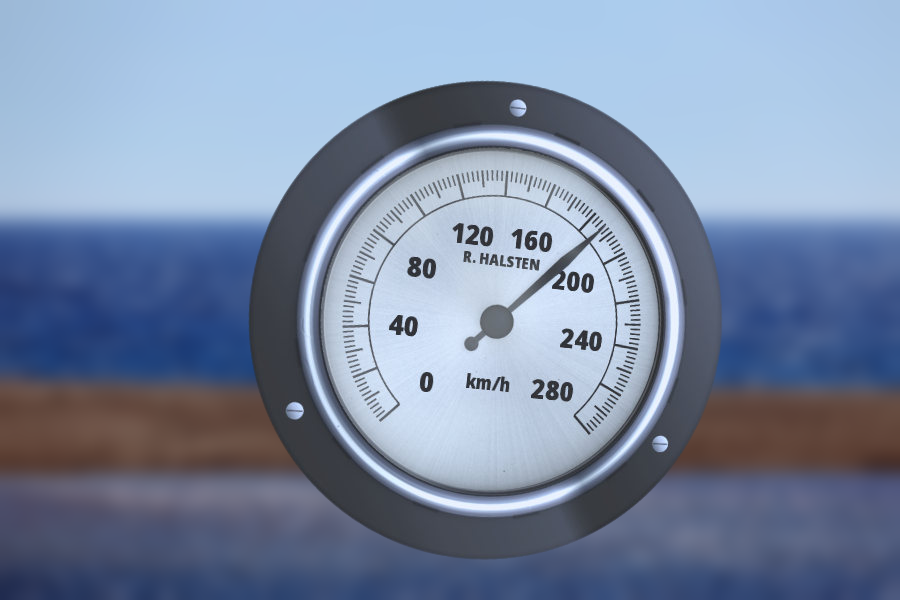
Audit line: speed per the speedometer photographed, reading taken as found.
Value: 186 km/h
